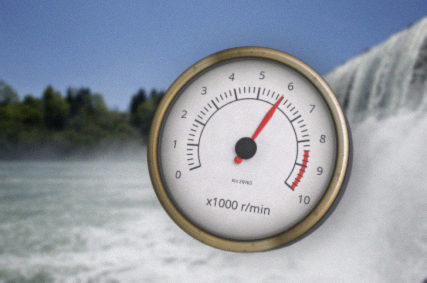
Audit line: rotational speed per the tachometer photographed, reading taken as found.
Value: 6000 rpm
